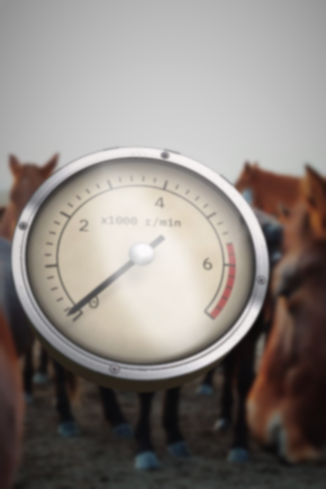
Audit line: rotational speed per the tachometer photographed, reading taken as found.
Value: 100 rpm
